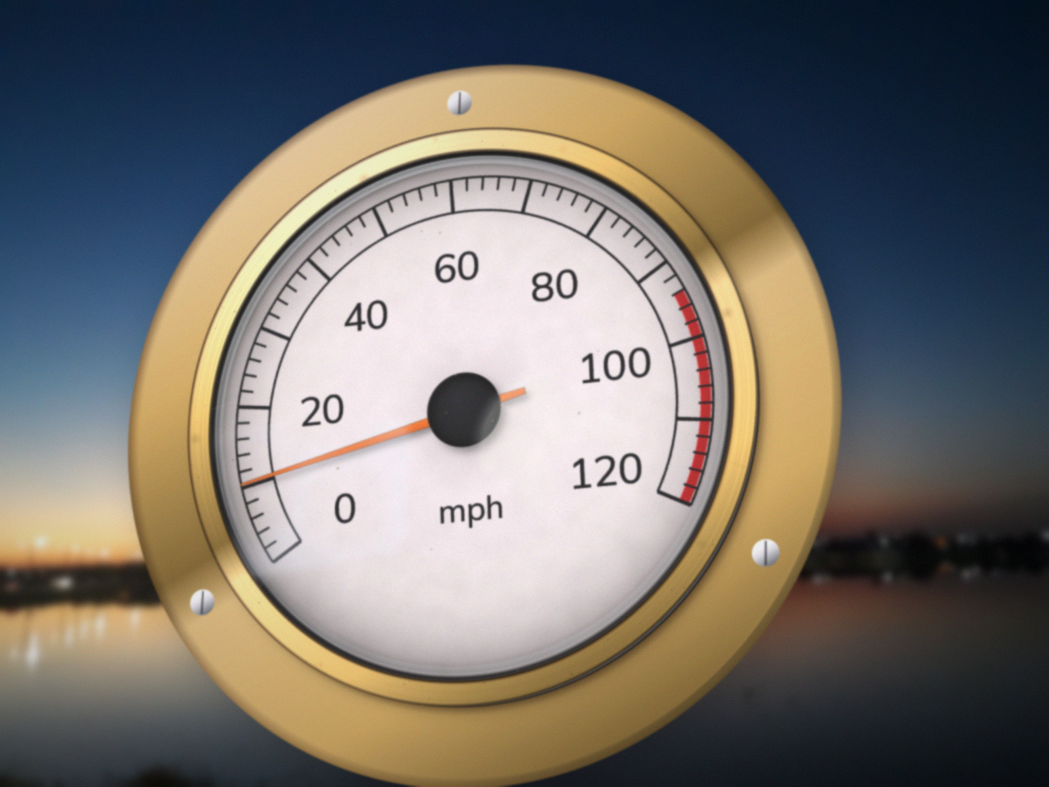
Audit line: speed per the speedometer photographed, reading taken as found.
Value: 10 mph
